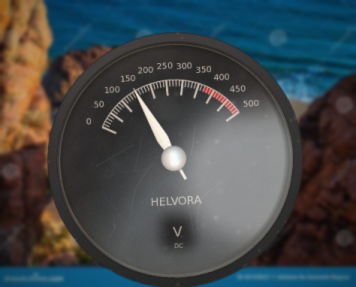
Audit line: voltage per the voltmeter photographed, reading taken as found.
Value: 150 V
